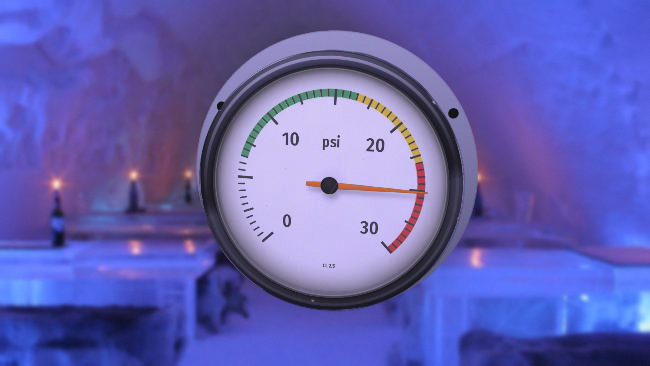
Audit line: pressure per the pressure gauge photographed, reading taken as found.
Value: 25 psi
